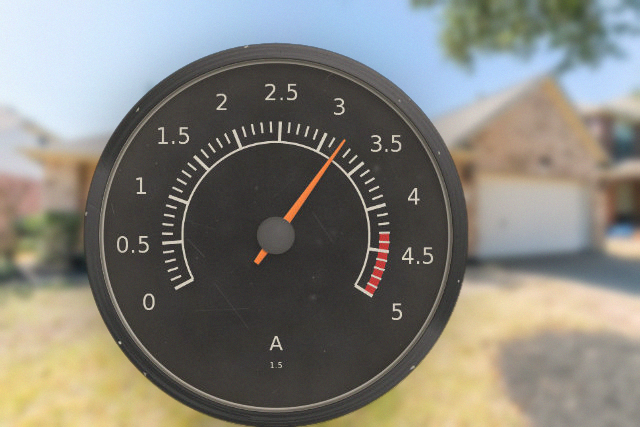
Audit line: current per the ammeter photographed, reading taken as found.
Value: 3.2 A
